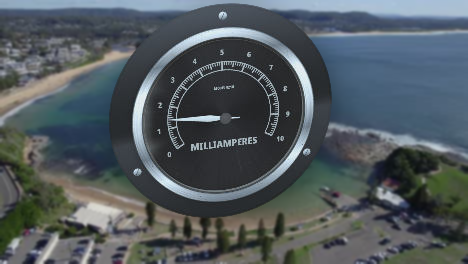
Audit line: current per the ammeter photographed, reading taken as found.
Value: 1.5 mA
